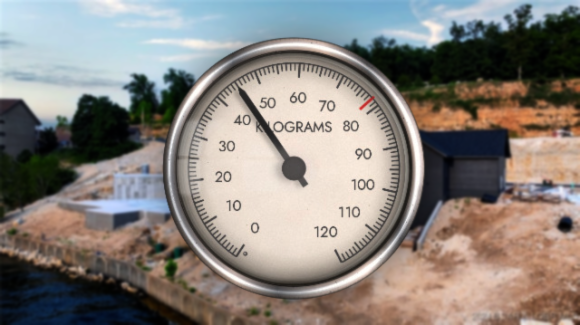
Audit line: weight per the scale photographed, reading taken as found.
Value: 45 kg
